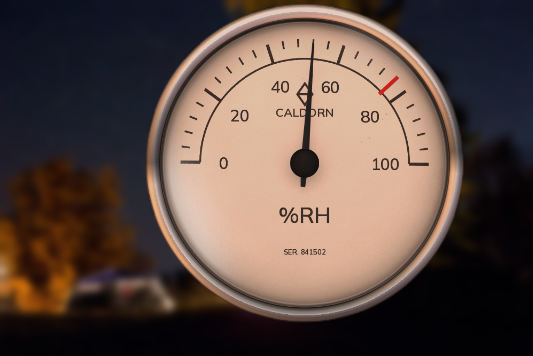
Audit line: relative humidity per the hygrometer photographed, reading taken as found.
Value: 52 %
